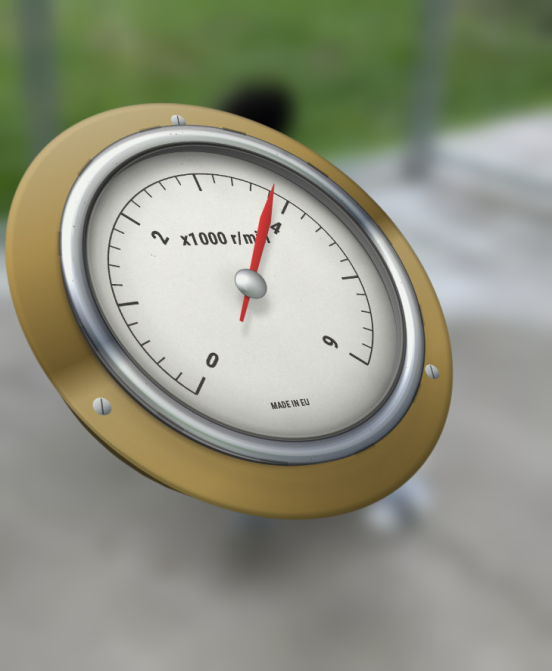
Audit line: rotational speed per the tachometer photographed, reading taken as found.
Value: 3800 rpm
